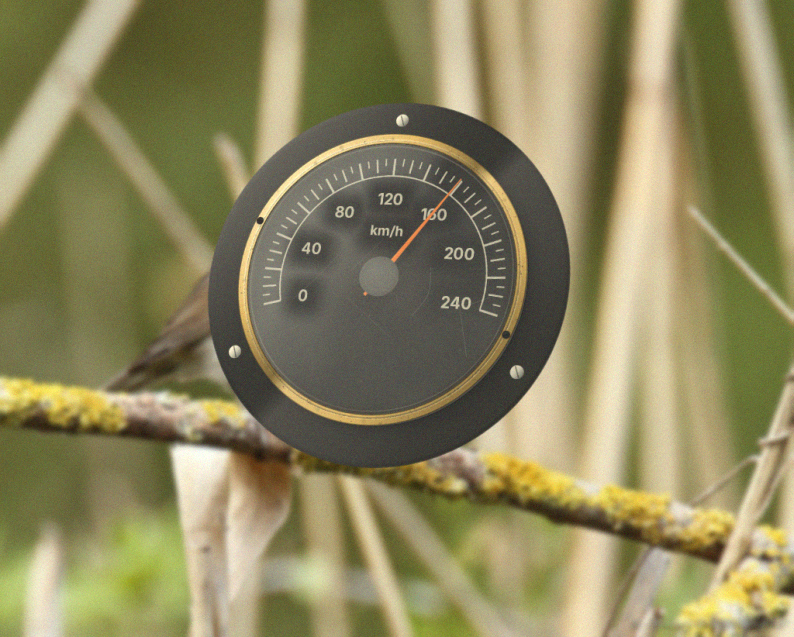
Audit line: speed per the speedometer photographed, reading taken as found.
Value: 160 km/h
